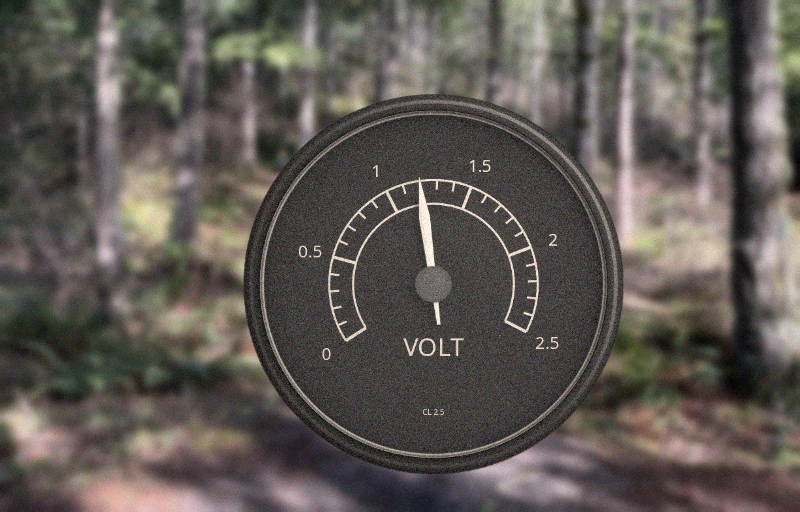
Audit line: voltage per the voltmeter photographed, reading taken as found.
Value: 1.2 V
